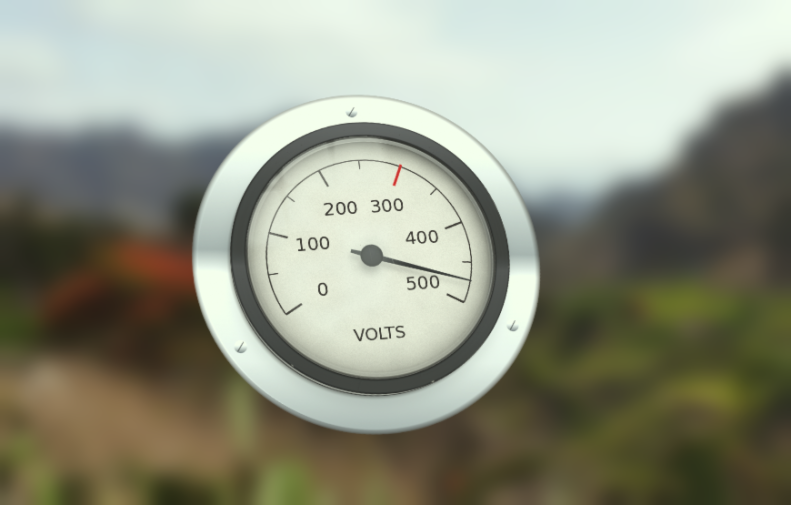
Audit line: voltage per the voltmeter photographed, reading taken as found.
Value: 475 V
